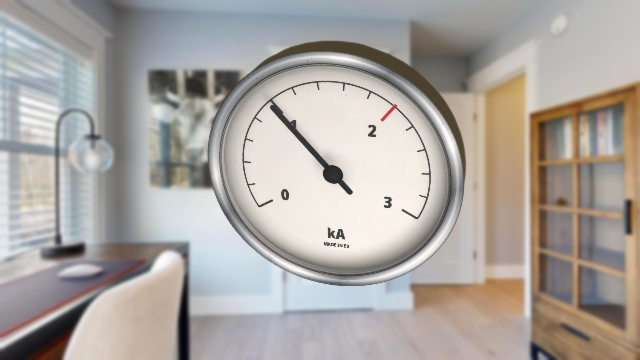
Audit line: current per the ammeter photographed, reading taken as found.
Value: 1 kA
